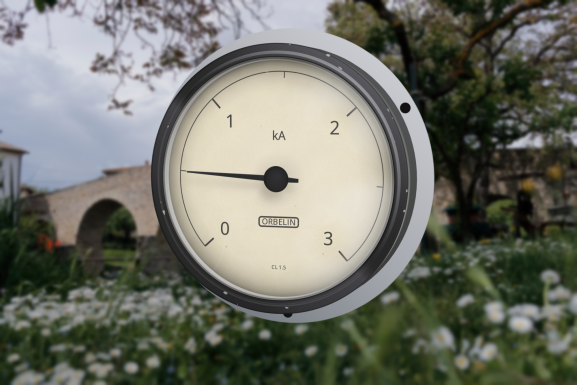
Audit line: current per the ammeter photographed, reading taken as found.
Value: 0.5 kA
